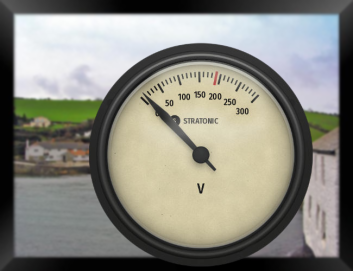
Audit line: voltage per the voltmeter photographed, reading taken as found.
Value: 10 V
